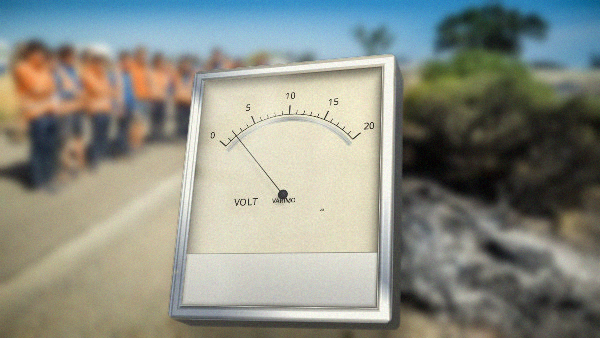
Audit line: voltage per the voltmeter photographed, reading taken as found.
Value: 2 V
